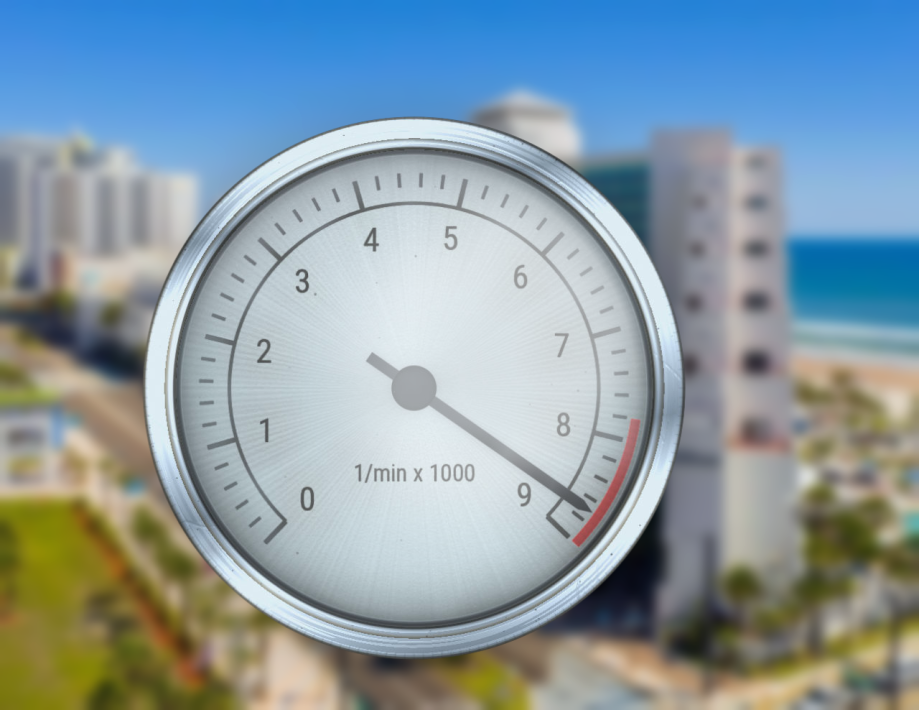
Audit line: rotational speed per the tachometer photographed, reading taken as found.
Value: 8700 rpm
